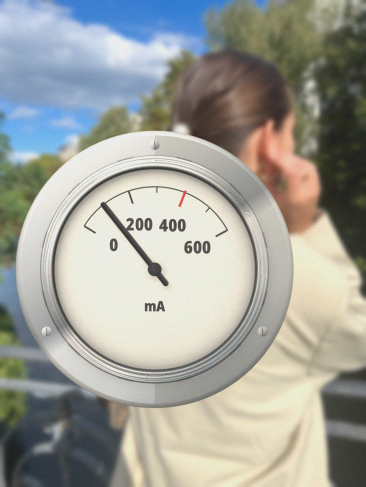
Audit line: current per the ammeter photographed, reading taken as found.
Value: 100 mA
